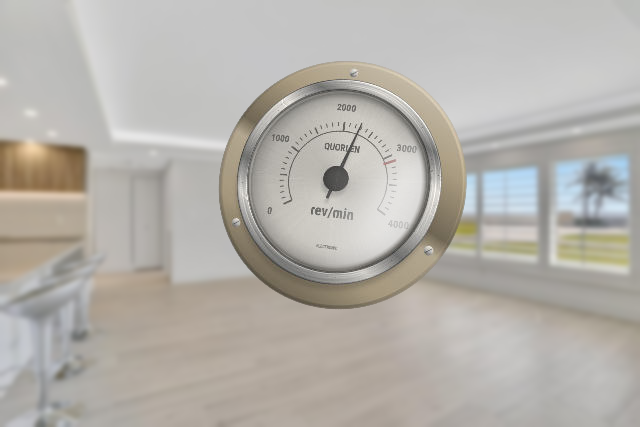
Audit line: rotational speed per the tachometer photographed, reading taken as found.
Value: 2300 rpm
